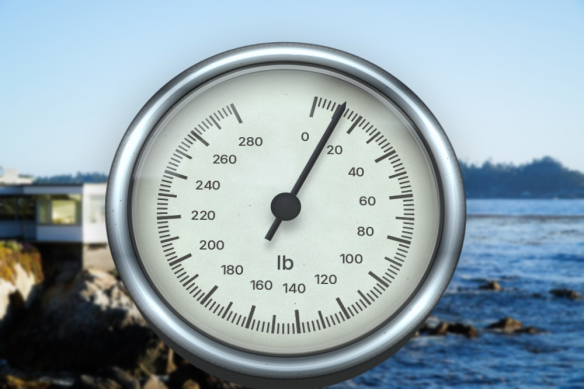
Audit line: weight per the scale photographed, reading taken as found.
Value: 12 lb
